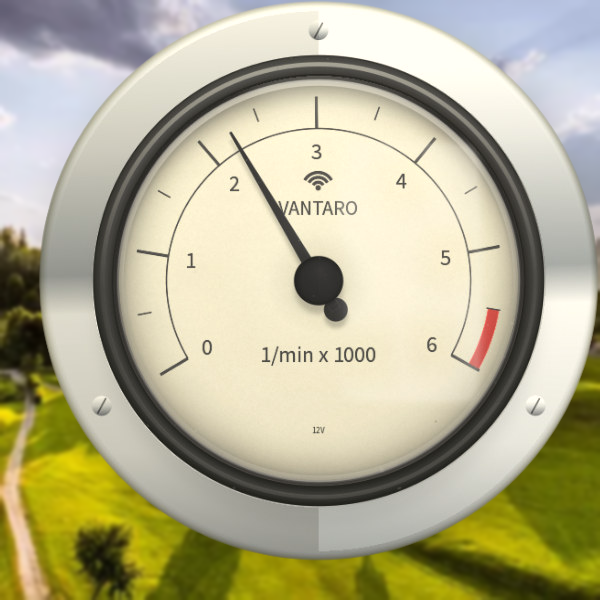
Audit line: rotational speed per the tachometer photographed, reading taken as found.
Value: 2250 rpm
